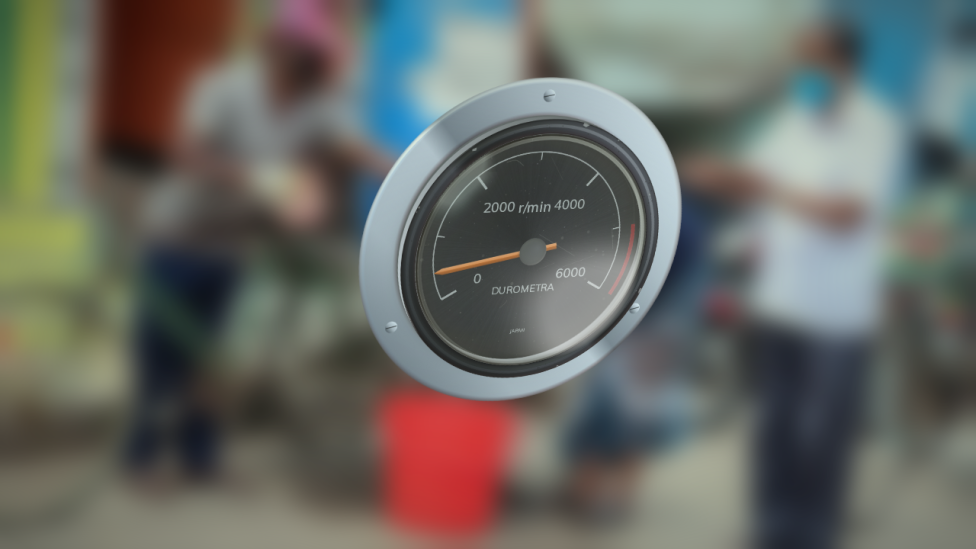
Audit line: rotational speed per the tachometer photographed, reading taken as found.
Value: 500 rpm
